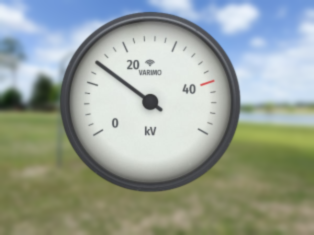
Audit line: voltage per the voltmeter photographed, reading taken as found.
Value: 14 kV
